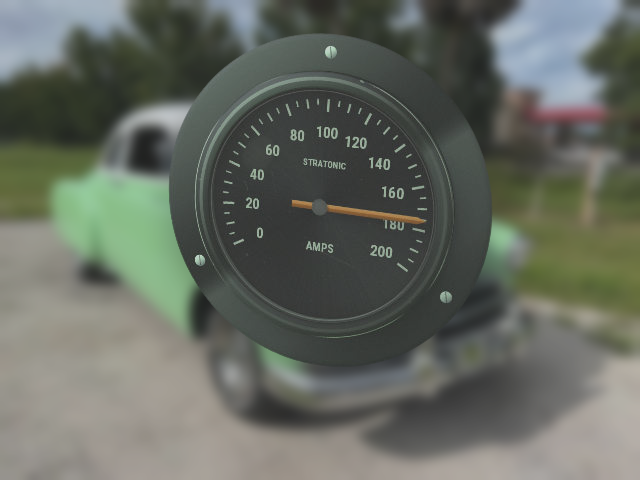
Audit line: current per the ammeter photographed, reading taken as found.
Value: 175 A
